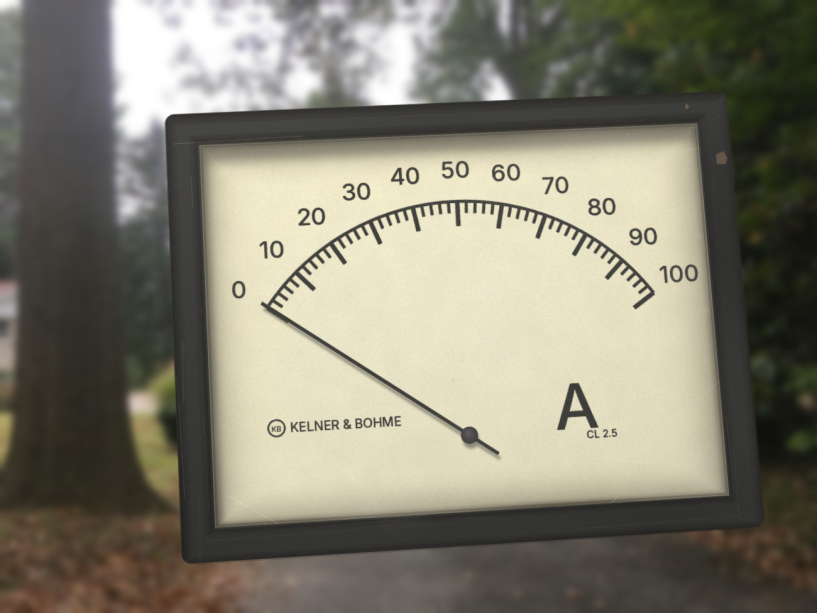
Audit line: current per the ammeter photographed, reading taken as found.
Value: 0 A
